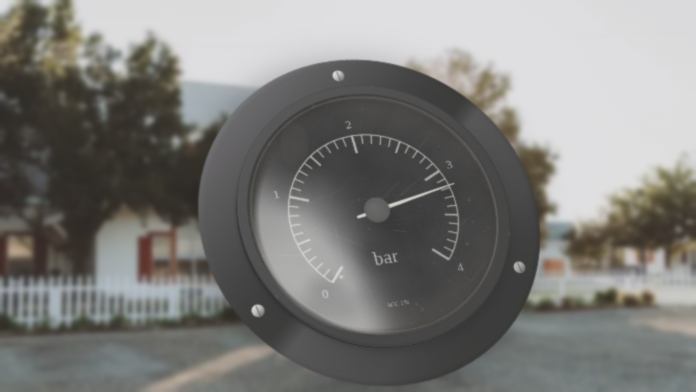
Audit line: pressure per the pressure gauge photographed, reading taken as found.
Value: 3.2 bar
